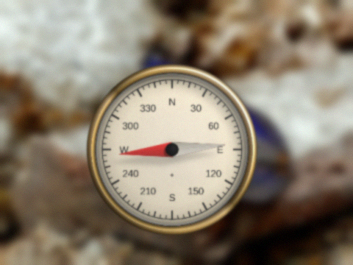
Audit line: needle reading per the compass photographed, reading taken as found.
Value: 265 °
